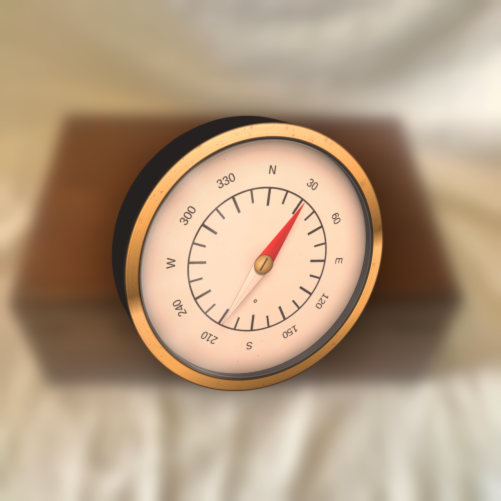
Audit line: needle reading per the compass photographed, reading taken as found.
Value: 30 °
